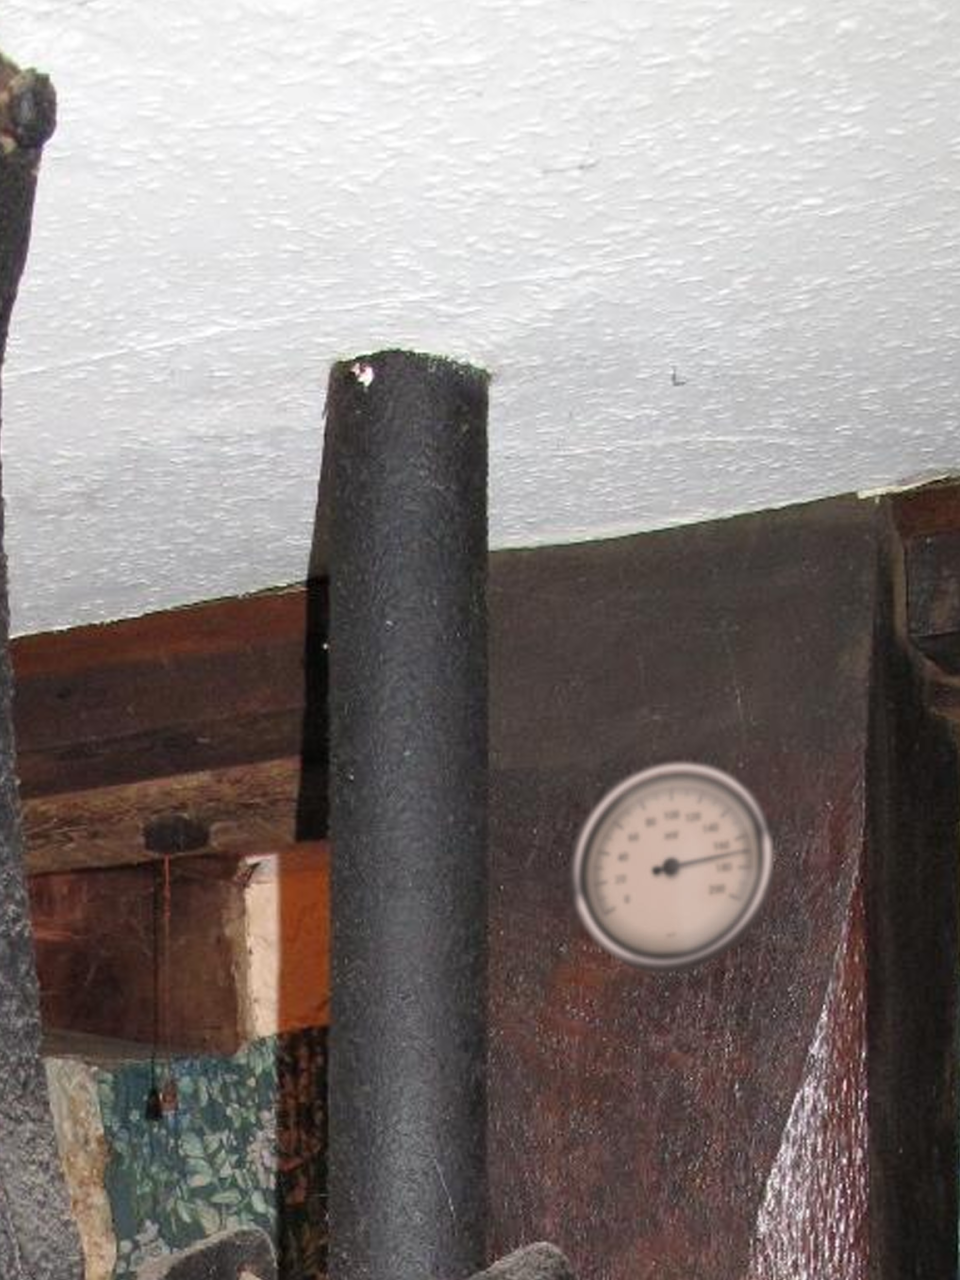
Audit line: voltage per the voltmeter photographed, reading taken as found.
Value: 170 mV
